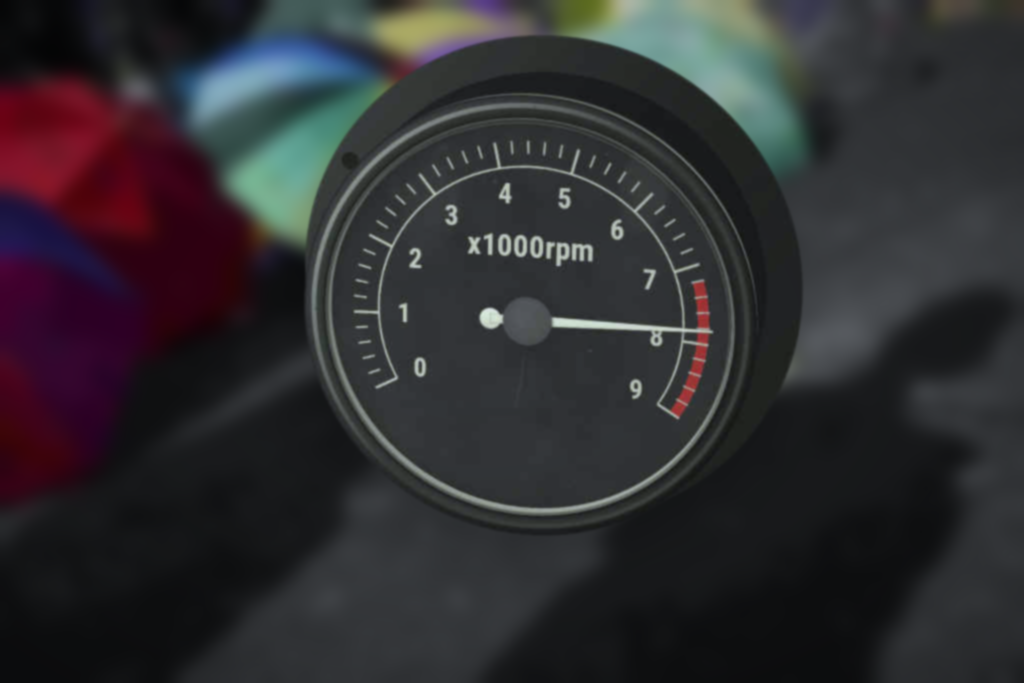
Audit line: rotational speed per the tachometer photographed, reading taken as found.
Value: 7800 rpm
